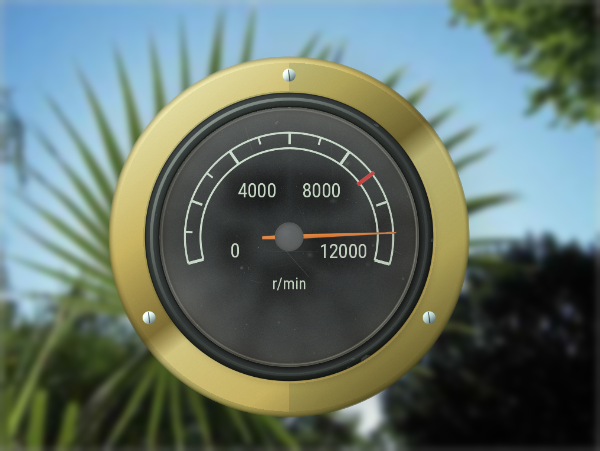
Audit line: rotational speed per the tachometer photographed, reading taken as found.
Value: 11000 rpm
